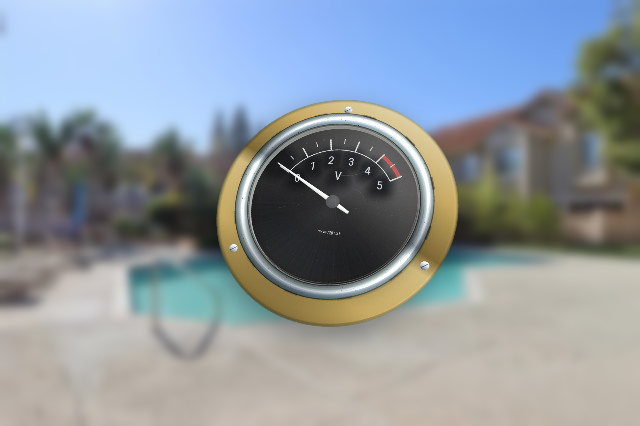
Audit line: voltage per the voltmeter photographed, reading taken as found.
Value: 0 V
